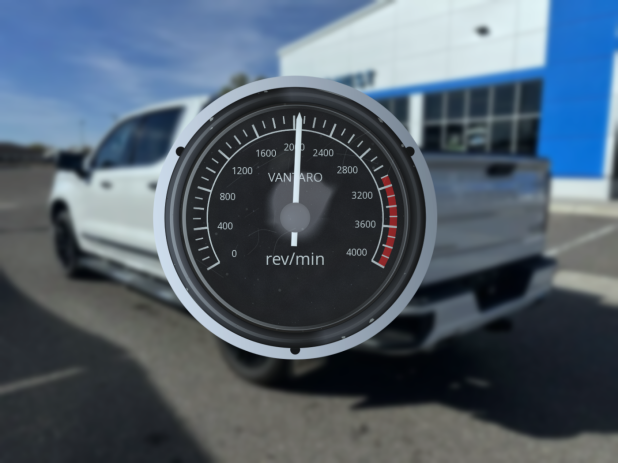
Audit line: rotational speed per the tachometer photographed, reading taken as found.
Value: 2050 rpm
